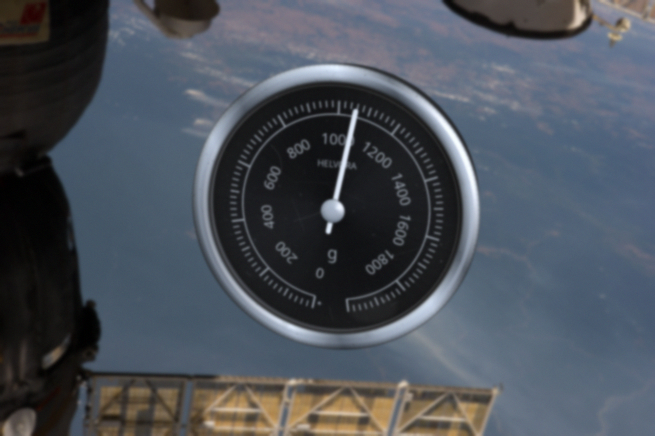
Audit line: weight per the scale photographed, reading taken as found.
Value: 1060 g
